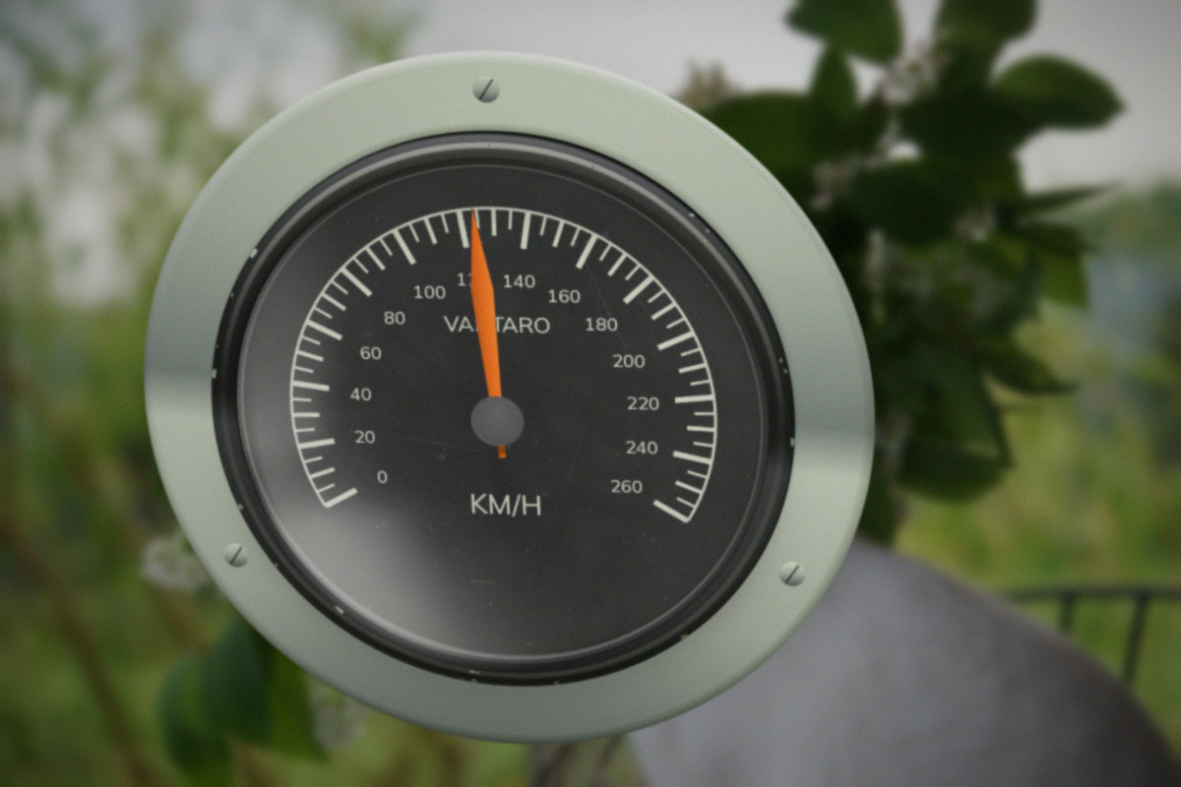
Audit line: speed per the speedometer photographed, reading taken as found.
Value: 125 km/h
